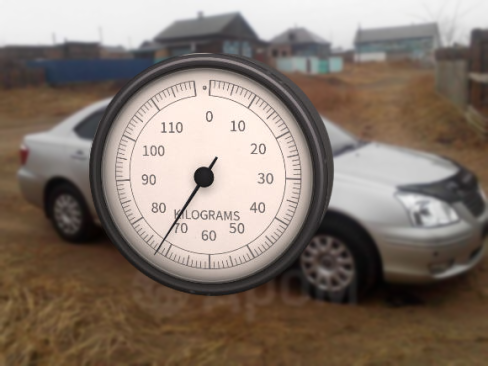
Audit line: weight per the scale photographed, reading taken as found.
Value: 72 kg
